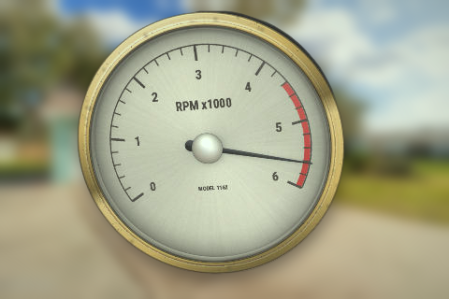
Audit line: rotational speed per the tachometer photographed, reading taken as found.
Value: 5600 rpm
